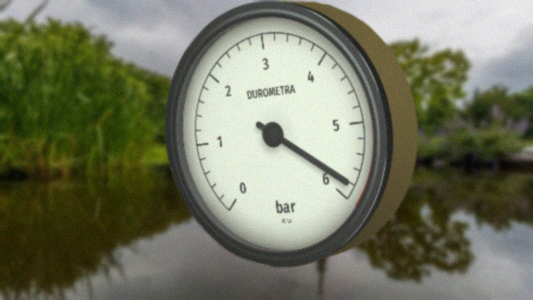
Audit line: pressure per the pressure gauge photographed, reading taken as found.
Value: 5.8 bar
